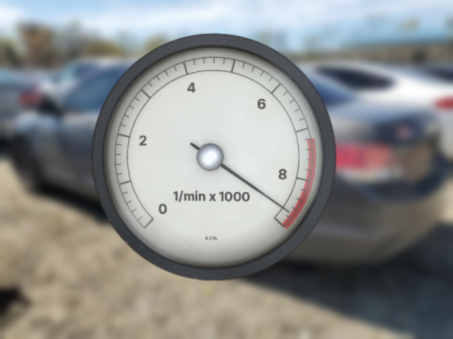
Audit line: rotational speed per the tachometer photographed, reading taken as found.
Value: 8700 rpm
